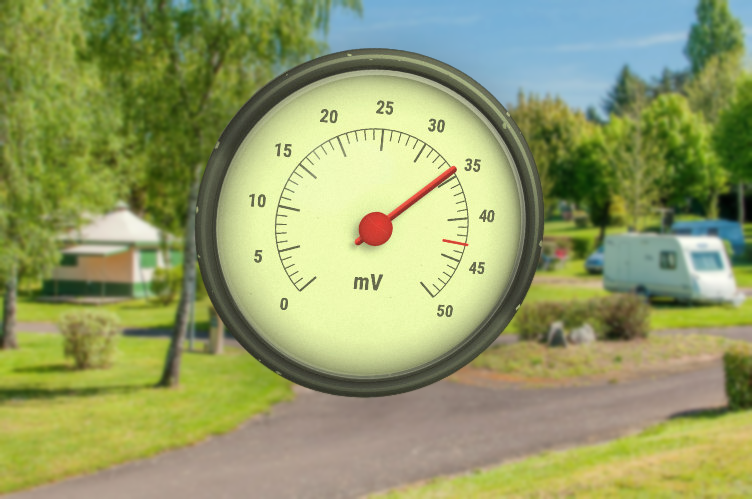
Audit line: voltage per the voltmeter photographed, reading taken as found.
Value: 34 mV
